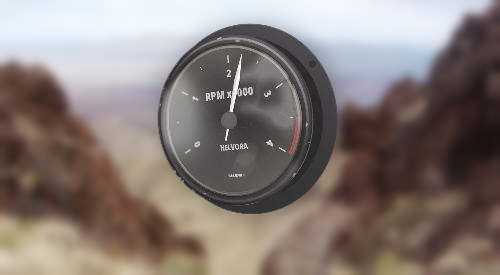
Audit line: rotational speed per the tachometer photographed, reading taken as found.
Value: 2250 rpm
